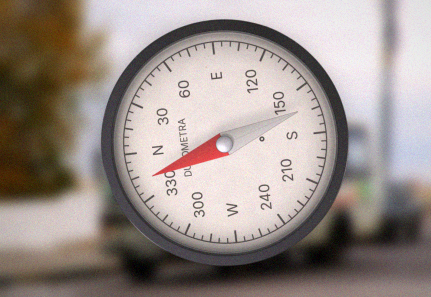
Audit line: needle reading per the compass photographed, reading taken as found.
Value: 342.5 °
